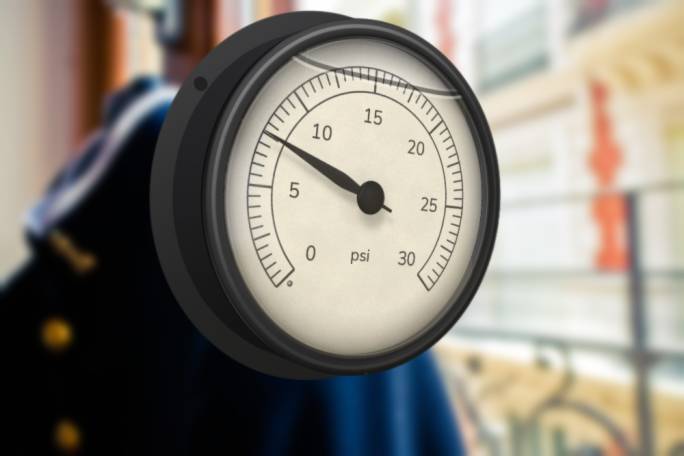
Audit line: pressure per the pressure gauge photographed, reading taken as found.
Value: 7.5 psi
